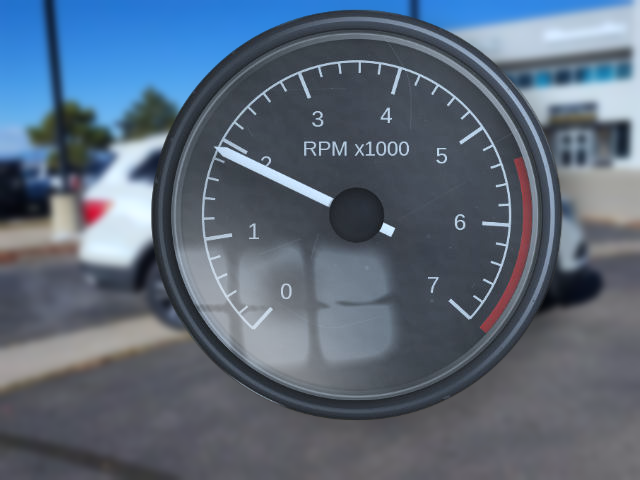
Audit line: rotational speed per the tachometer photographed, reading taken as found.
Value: 1900 rpm
